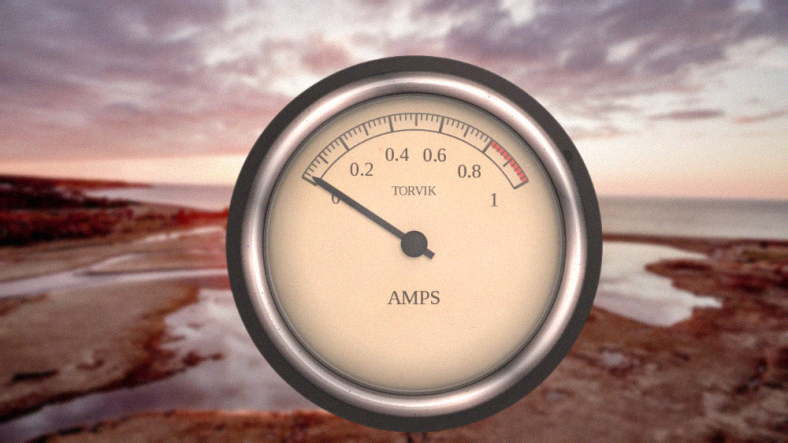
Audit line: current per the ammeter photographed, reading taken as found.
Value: 0.02 A
